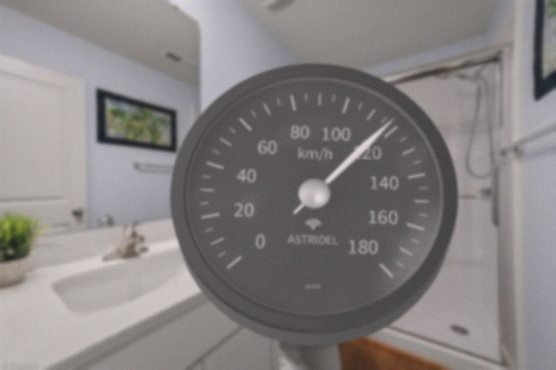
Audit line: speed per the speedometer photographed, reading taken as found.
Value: 117.5 km/h
